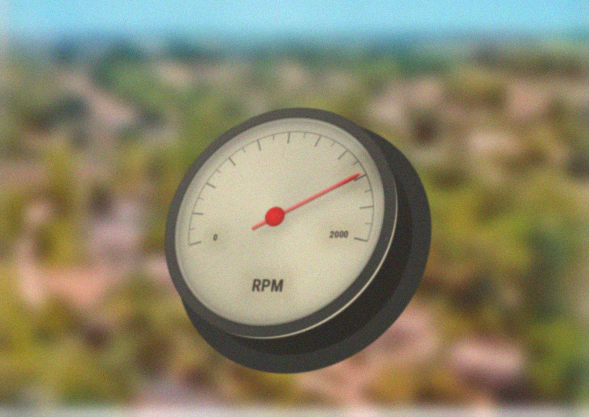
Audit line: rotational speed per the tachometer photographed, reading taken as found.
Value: 1600 rpm
